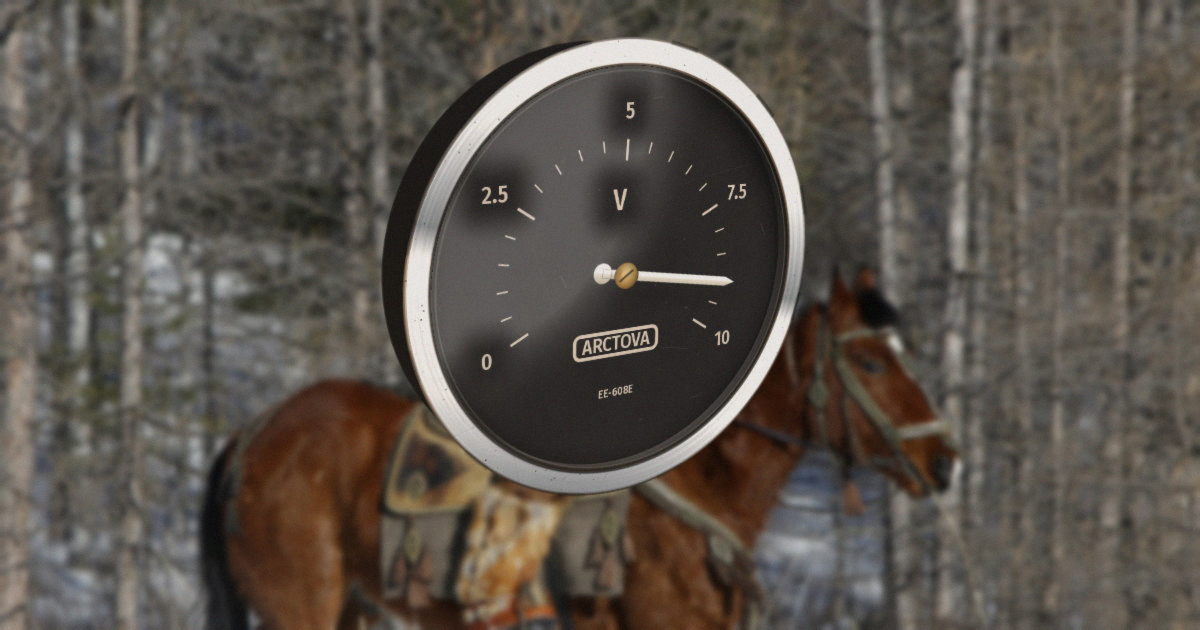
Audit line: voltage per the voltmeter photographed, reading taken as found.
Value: 9 V
